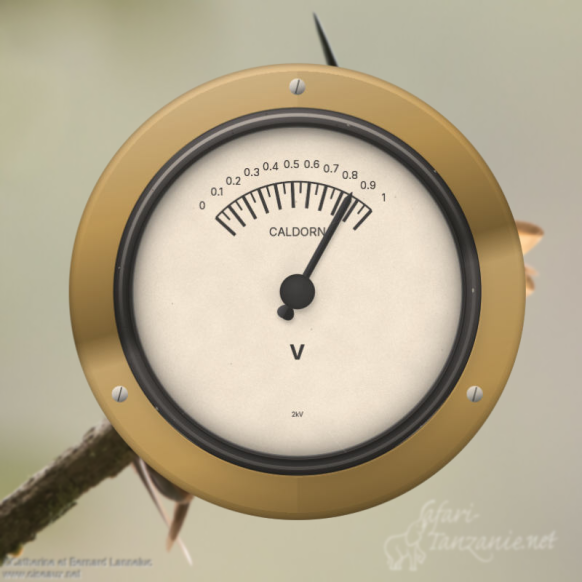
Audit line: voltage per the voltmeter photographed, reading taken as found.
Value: 0.85 V
